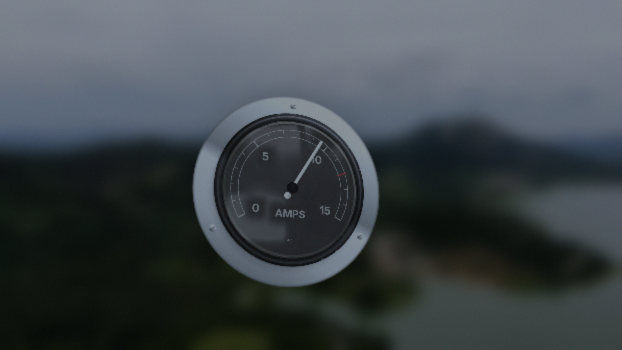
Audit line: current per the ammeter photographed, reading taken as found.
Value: 9.5 A
